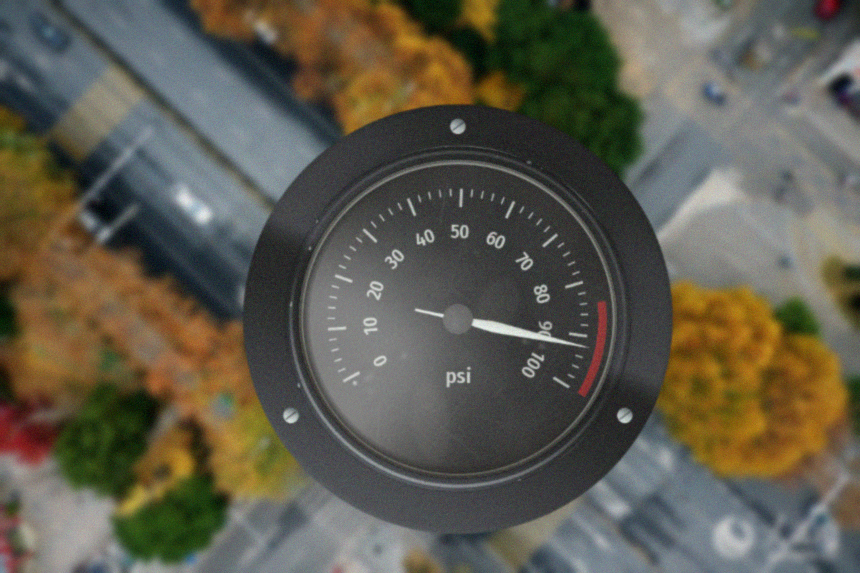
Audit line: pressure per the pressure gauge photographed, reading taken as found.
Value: 92 psi
